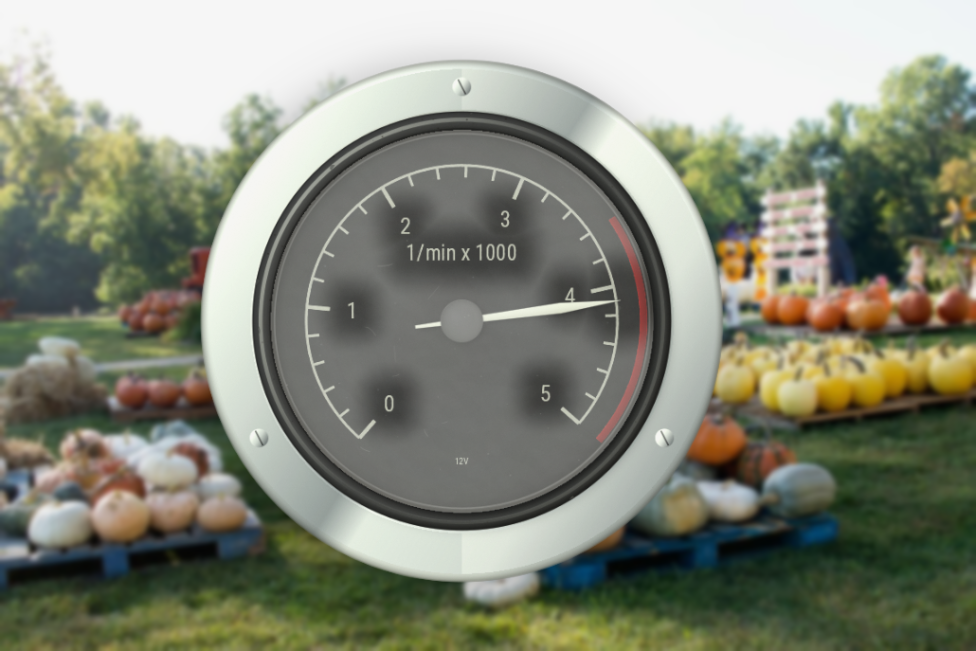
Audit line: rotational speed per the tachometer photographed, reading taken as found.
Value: 4100 rpm
